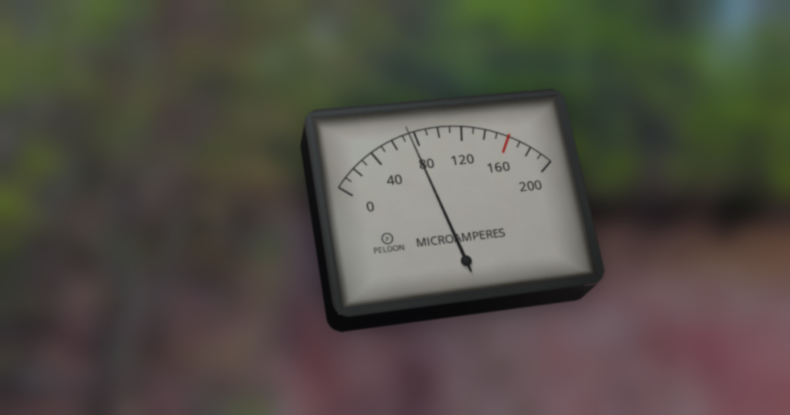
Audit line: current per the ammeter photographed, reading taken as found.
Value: 75 µA
